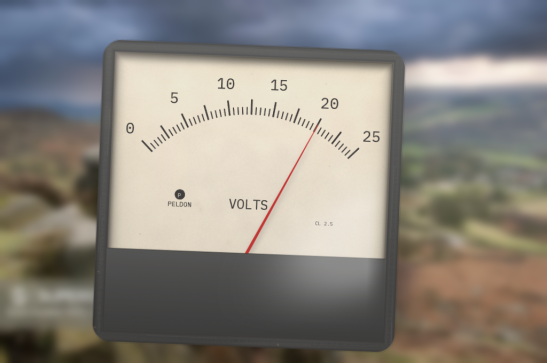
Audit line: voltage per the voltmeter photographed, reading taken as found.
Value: 20 V
